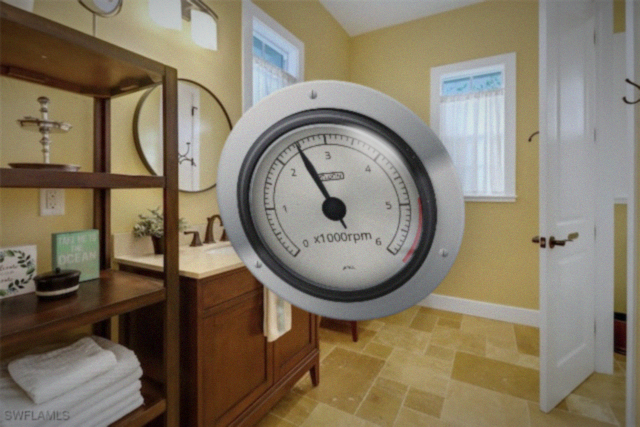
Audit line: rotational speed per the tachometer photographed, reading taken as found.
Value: 2500 rpm
